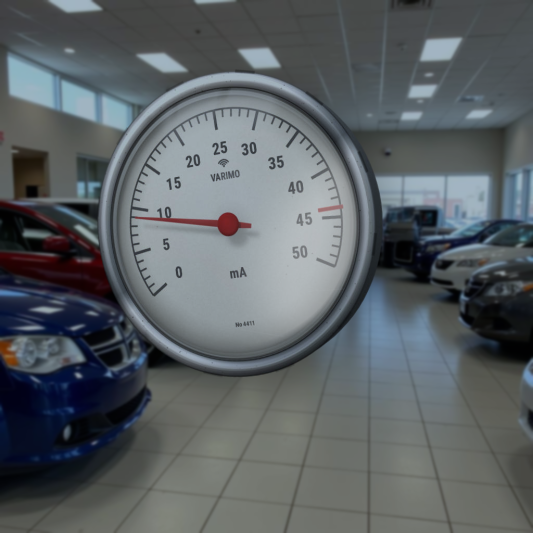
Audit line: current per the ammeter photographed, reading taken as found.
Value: 9 mA
